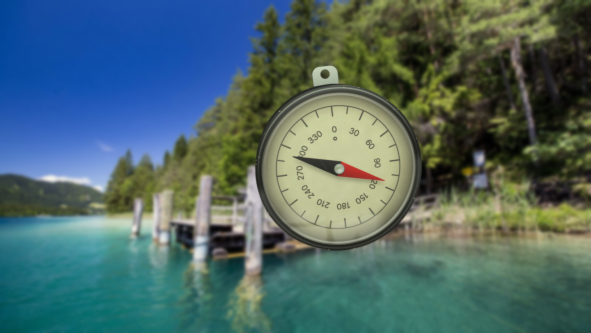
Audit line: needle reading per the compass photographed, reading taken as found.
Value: 112.5 °
